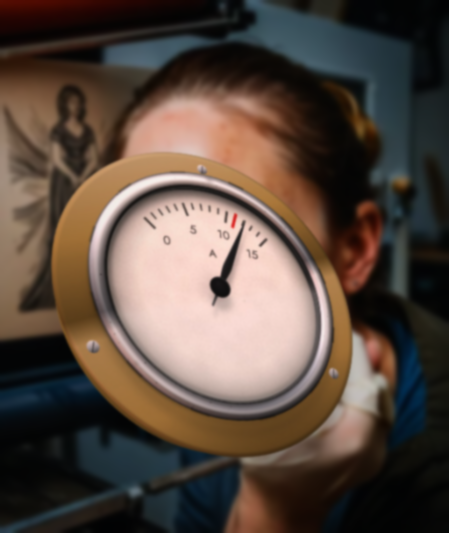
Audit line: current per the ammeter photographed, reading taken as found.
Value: 12 A
